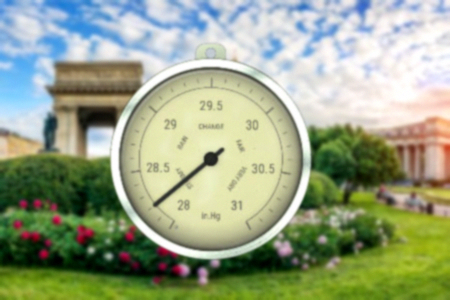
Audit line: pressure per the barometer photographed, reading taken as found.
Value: 28.2 inHg
